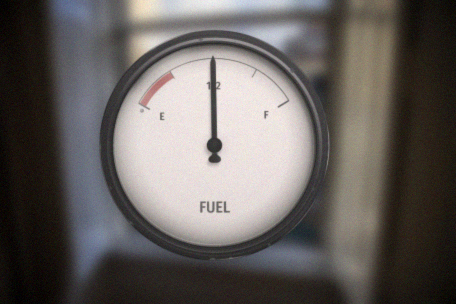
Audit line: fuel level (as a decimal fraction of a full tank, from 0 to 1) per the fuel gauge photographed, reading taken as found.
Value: 0.5
